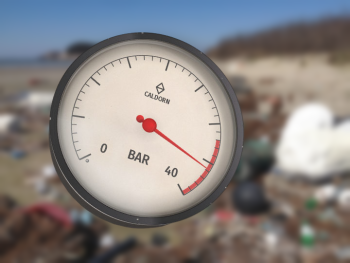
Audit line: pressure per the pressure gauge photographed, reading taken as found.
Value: 36 bar
